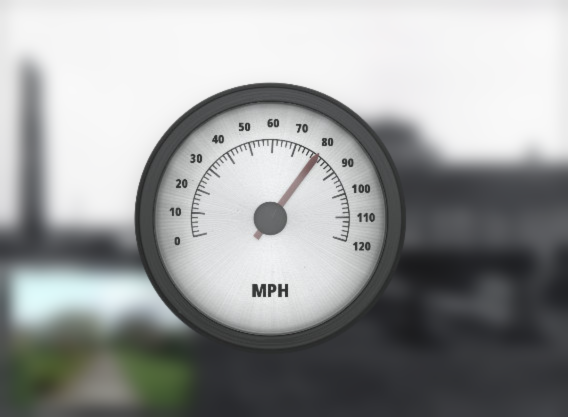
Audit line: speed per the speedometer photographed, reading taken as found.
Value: 80 mph
